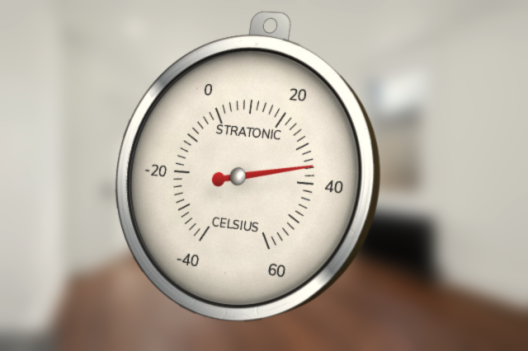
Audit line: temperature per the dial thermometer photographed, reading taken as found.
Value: 36 °C
